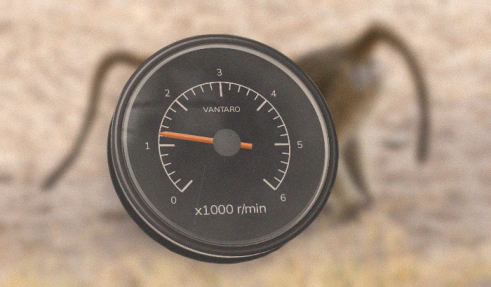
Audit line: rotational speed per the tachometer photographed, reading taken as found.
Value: 1200 rpm
